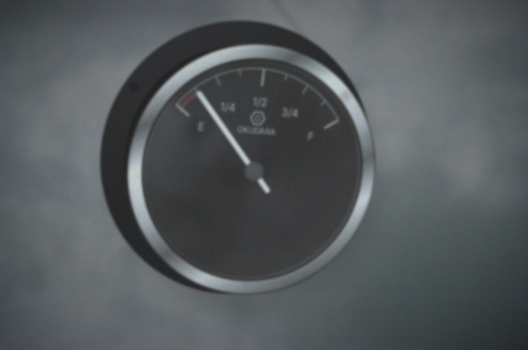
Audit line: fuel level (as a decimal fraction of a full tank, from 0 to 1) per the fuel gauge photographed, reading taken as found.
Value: 0.125
